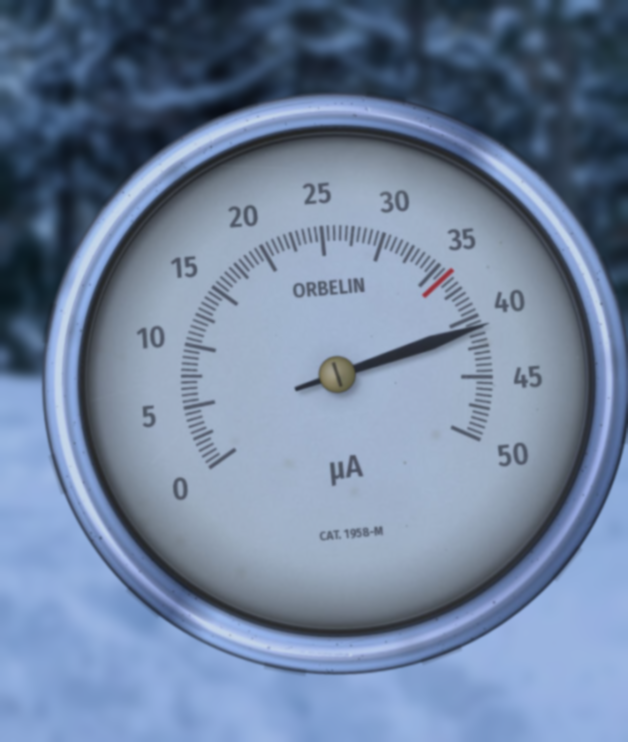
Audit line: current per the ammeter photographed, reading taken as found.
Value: 41 µA
